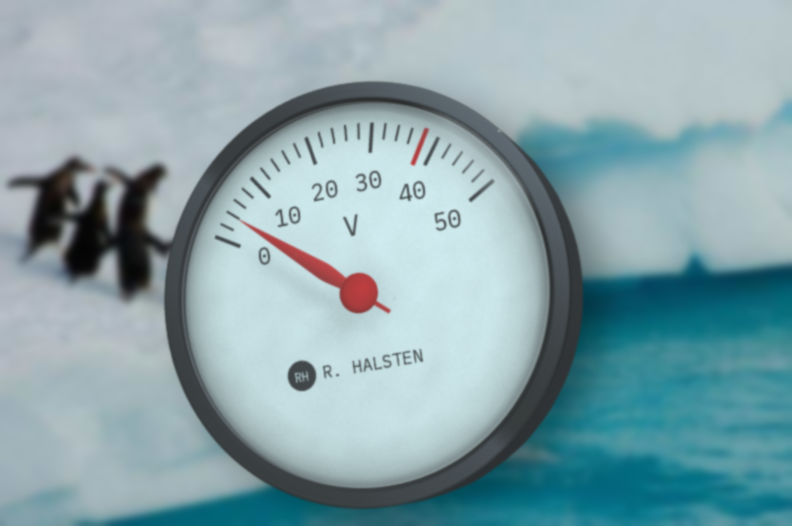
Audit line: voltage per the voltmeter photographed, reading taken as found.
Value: 4 V
